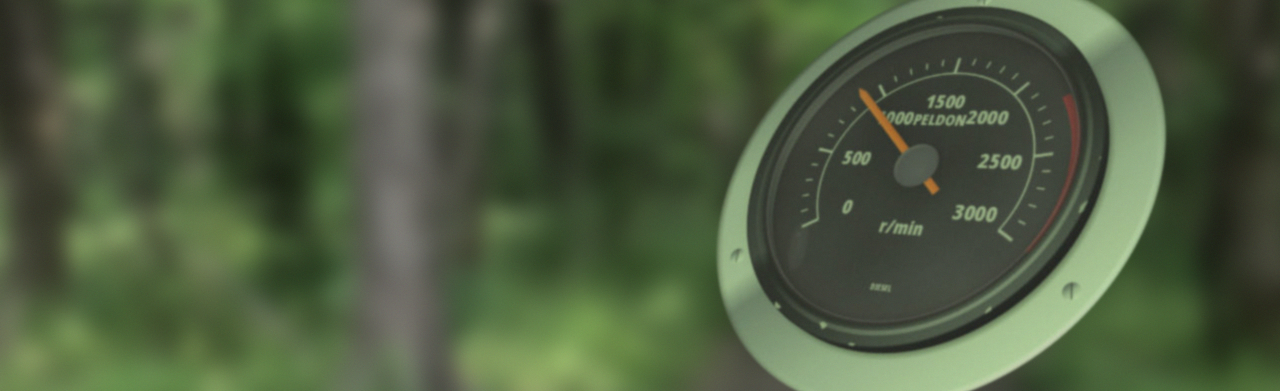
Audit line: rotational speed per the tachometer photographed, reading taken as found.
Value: 900 rpm
